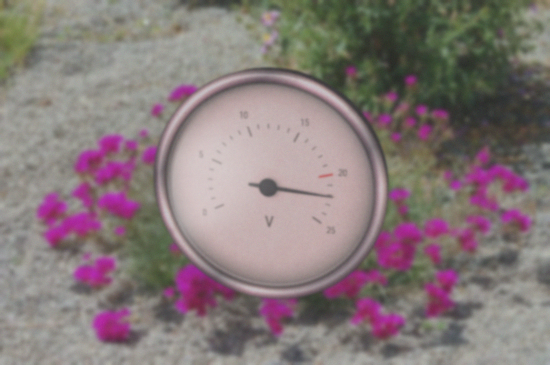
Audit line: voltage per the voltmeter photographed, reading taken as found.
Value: 22 V
